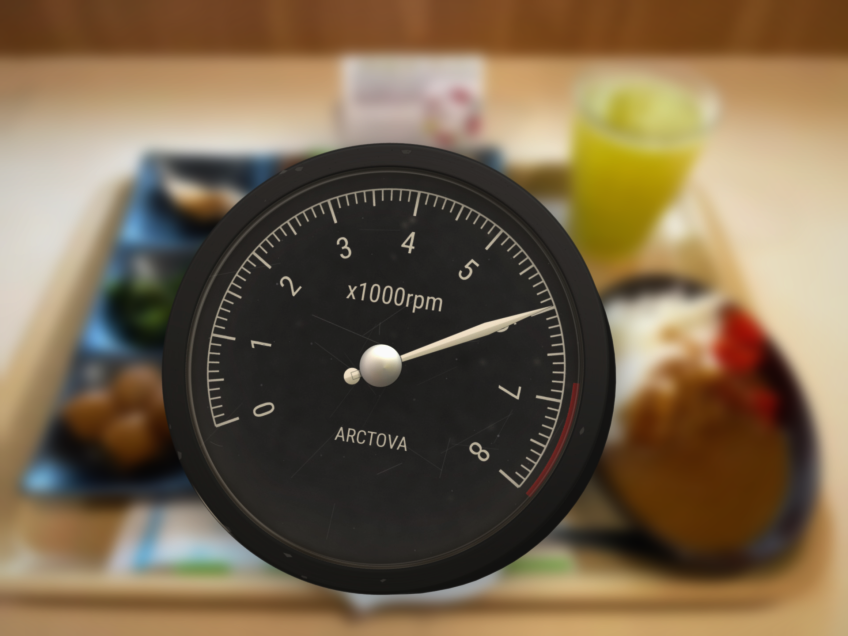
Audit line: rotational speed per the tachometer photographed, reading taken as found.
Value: 6000 rpm
